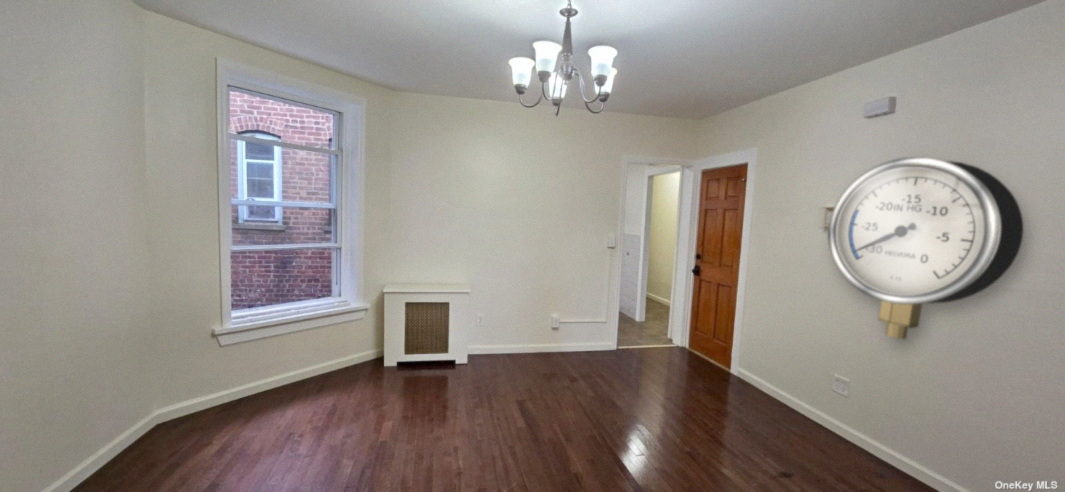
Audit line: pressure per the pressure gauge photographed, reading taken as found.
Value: -29 inHg
